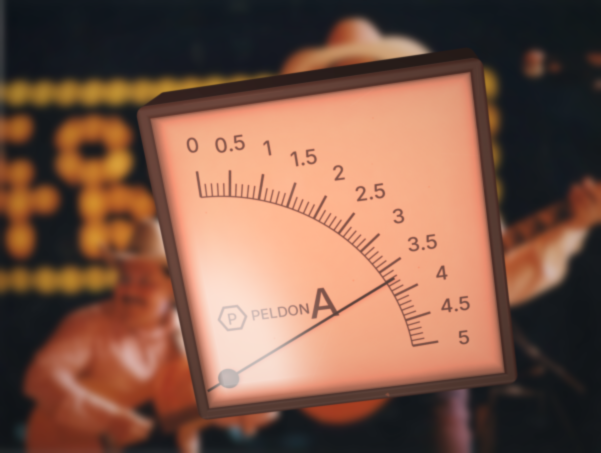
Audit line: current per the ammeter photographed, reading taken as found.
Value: 3.7 A
